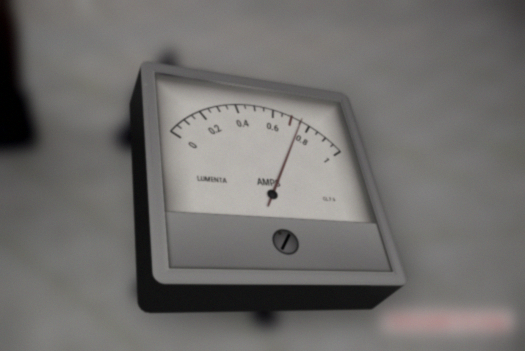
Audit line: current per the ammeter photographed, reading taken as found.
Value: 0.75 A
